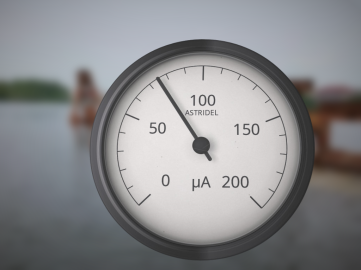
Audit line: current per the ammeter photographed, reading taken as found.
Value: 75 µA
